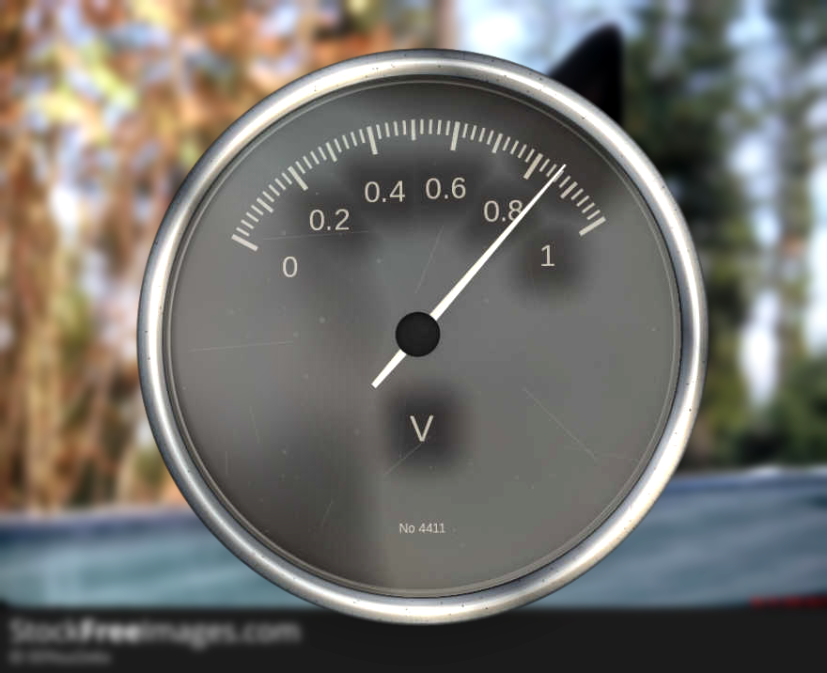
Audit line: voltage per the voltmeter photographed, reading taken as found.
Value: 0.86 V
